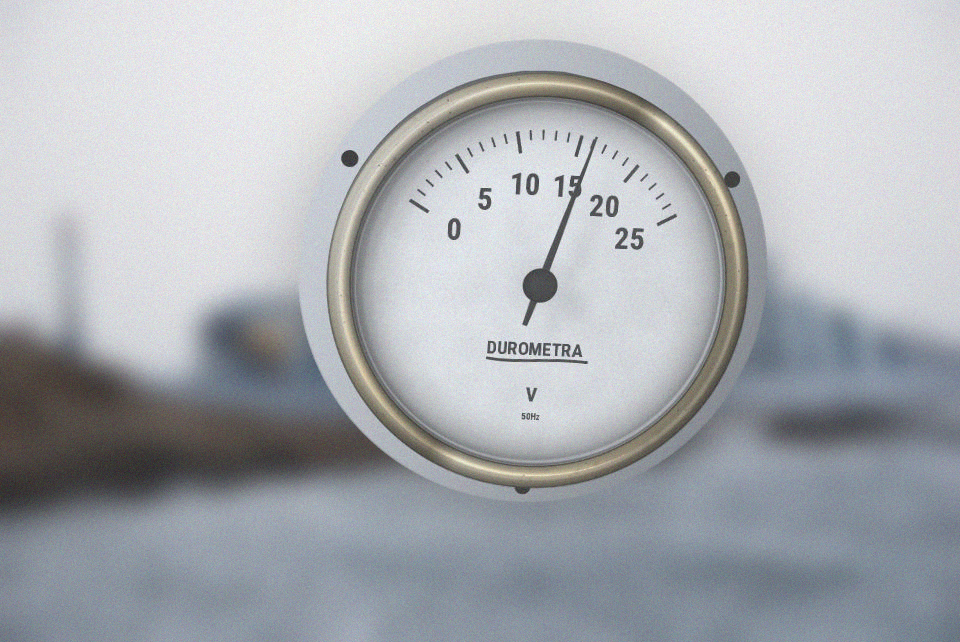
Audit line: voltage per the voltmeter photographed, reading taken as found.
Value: 16 V
